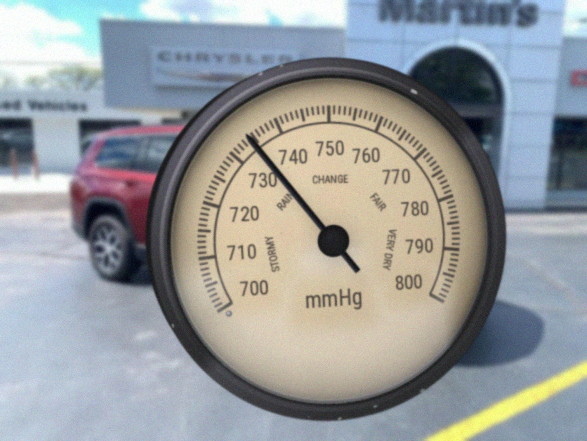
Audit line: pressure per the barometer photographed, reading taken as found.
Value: 734 mmHg
